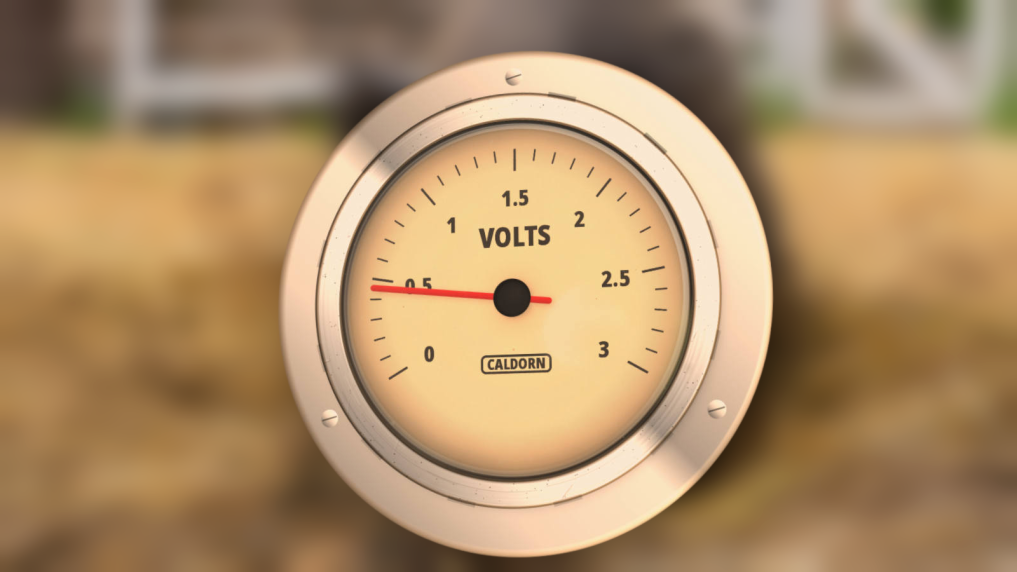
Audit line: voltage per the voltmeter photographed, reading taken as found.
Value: 0.45 V
